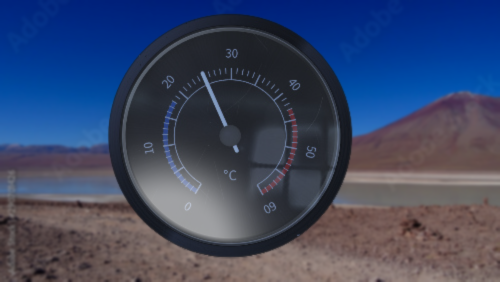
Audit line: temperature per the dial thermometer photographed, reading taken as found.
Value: 25 °C
